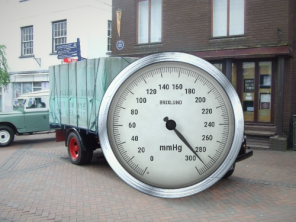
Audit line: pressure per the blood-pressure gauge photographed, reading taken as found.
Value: 290 mmHg
